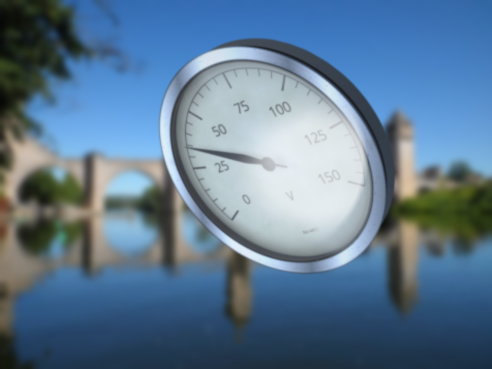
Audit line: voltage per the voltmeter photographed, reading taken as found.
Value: 35 V
